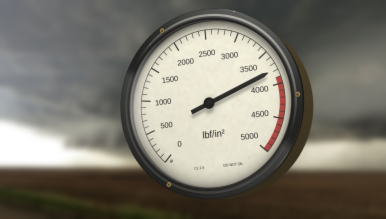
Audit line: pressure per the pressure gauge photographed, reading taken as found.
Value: 3800 psi
